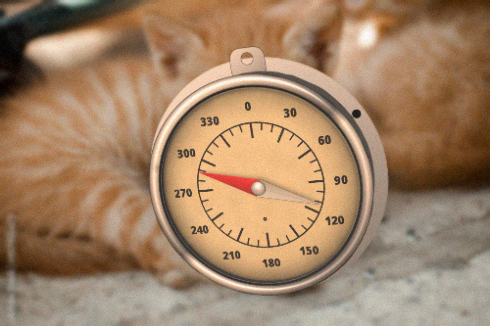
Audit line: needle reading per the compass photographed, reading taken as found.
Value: 290 °
